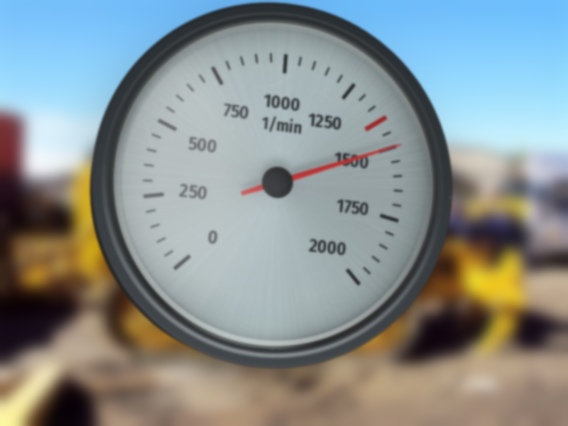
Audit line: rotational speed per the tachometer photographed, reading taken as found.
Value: 1500 rpm
